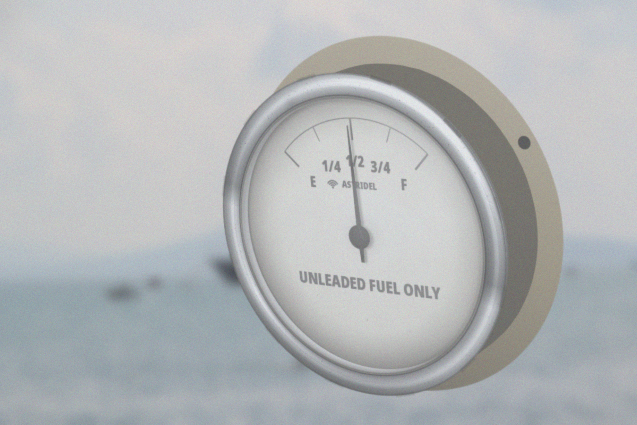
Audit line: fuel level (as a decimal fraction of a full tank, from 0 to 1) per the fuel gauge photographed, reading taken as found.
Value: 0.5
